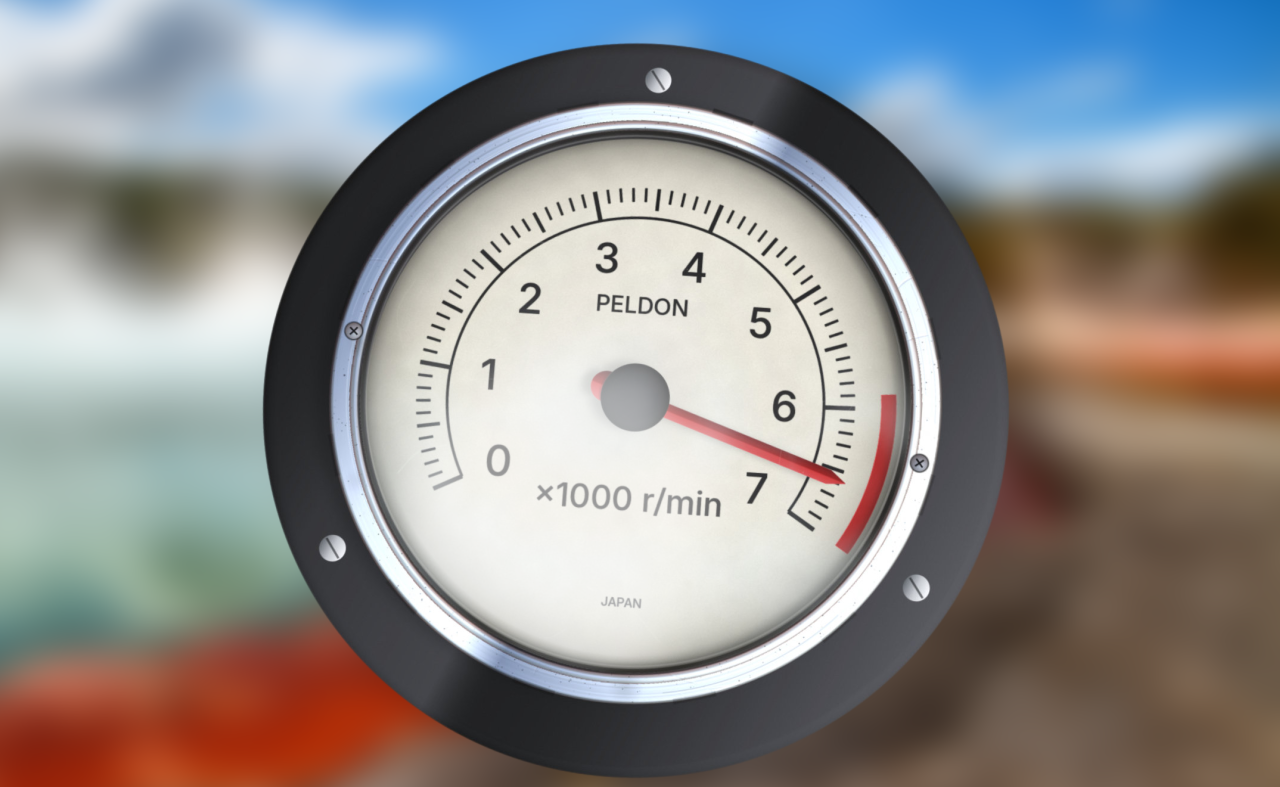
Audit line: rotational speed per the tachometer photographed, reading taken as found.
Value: 6600 rpm
